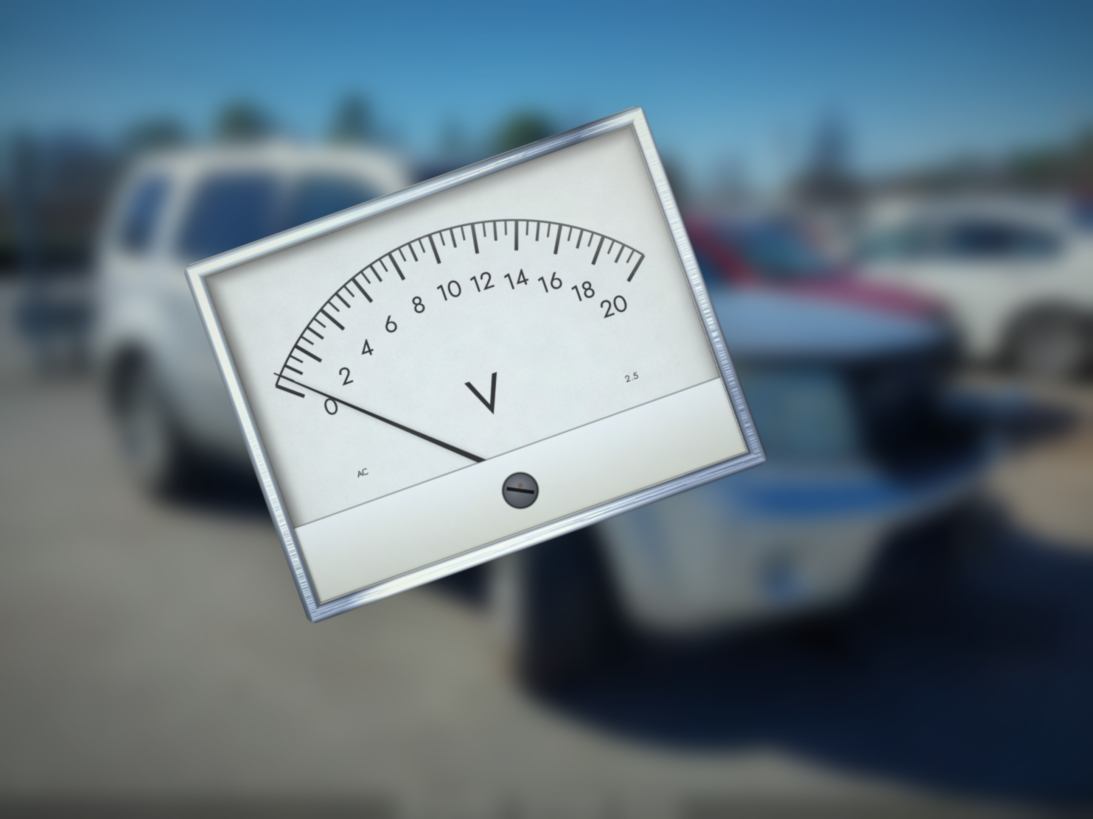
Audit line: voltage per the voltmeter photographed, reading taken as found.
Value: 0.5 V
